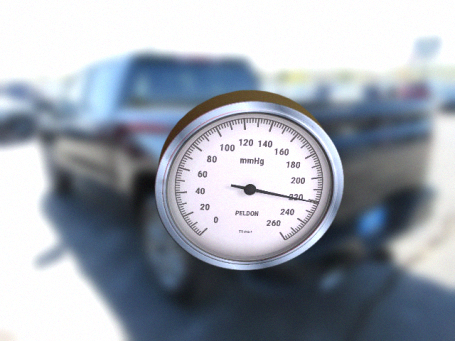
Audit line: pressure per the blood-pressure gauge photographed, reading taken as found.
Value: 220 mmHg
